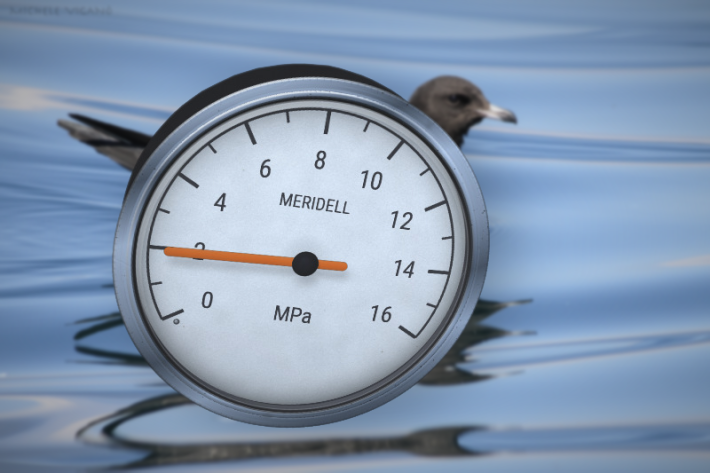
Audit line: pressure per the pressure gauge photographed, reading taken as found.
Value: 2 MPa
